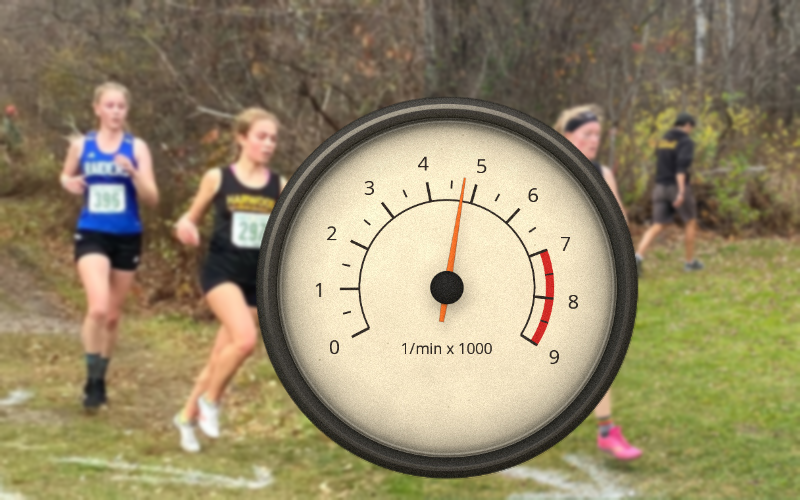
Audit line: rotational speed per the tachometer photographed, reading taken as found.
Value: 4750 rpm
